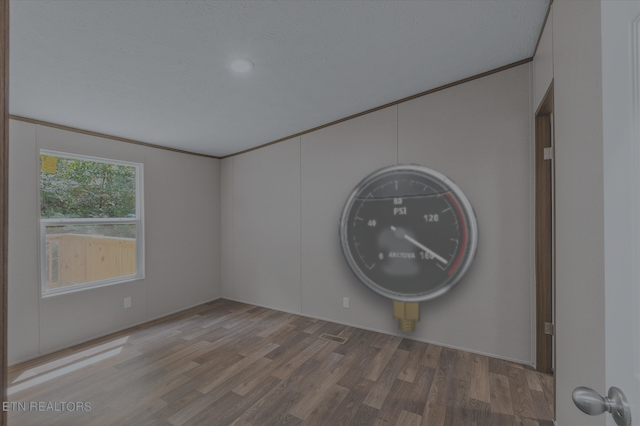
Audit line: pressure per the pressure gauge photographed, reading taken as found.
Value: 155 psi
